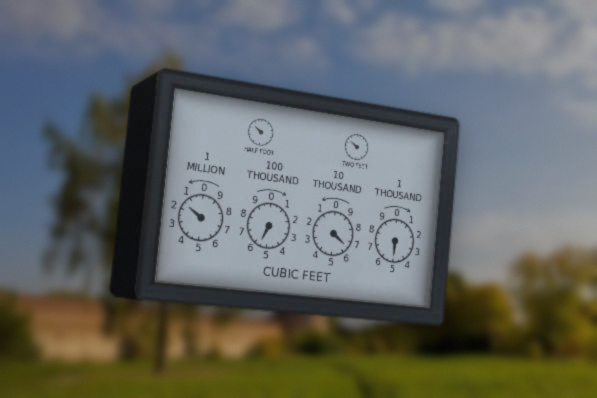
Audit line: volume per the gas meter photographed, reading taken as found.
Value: 156500 ft³
